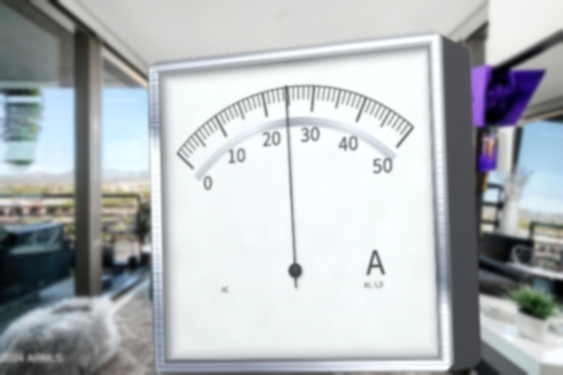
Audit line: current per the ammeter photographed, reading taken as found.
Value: 25 A
